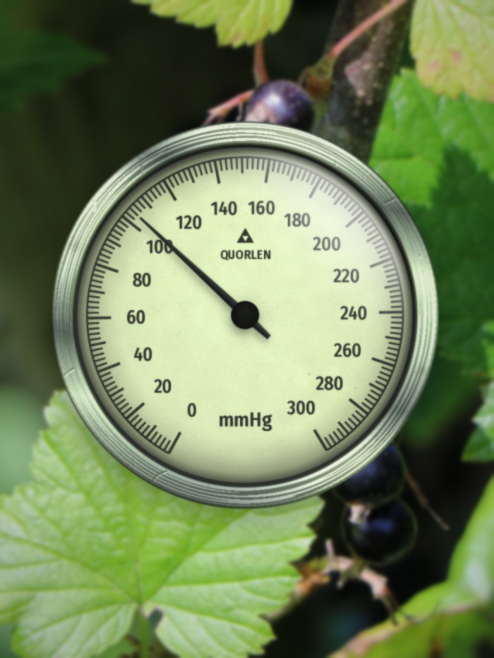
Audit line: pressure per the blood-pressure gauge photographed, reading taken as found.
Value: 104 mmHg
